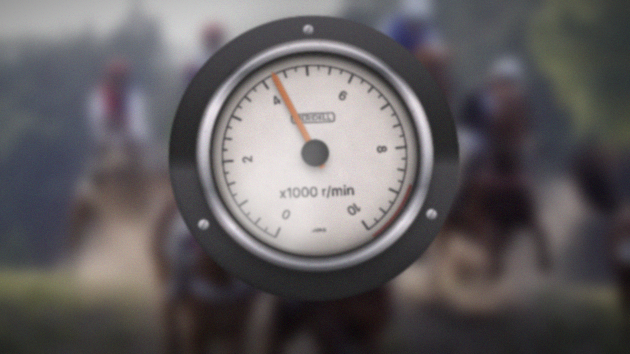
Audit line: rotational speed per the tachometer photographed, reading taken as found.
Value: 4250 rpm
